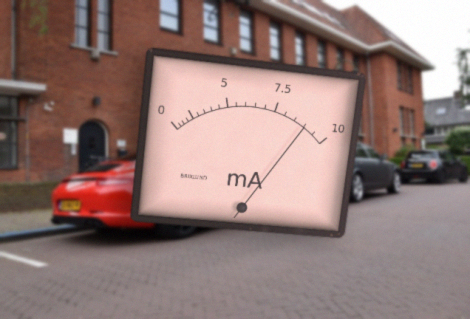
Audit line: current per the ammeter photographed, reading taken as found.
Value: 9 mA
